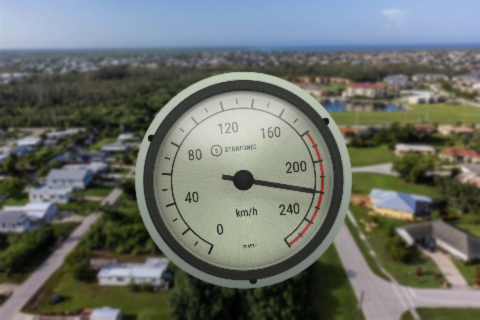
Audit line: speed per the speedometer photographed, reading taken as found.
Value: 220 km/h
